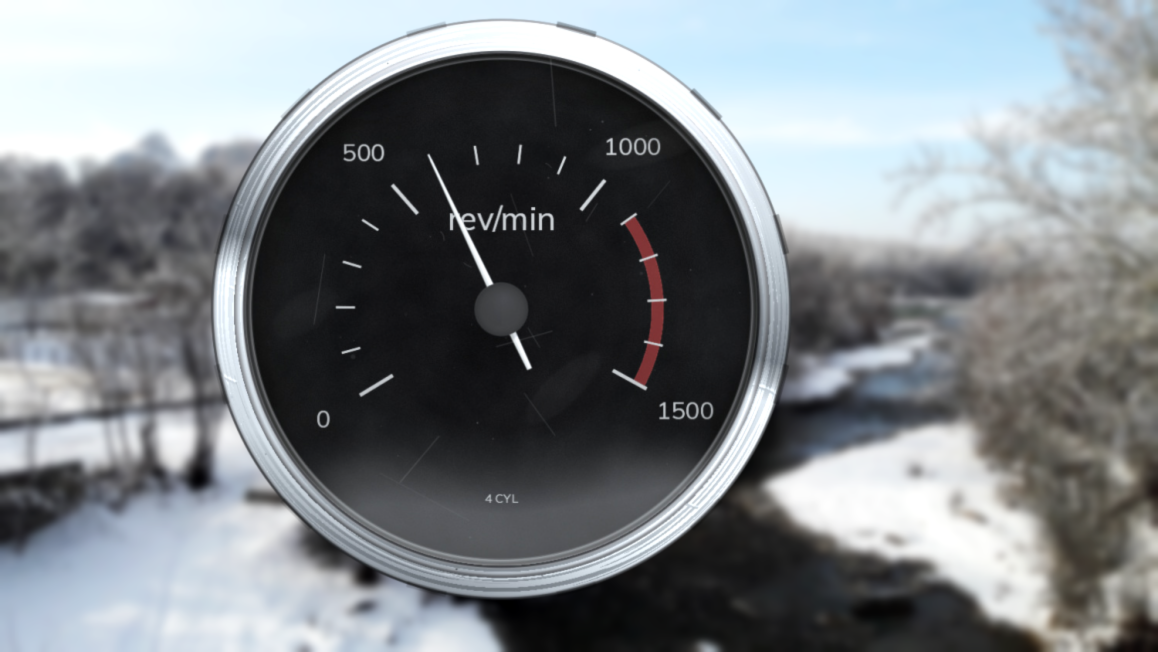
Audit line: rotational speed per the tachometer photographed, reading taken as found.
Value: 600 rpm
